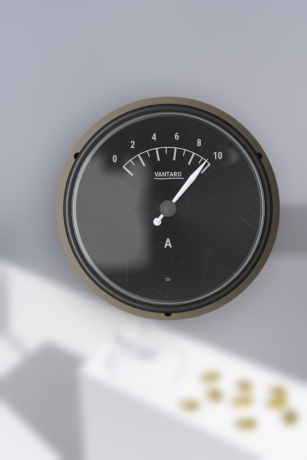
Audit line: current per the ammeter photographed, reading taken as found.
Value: 9.5 A
